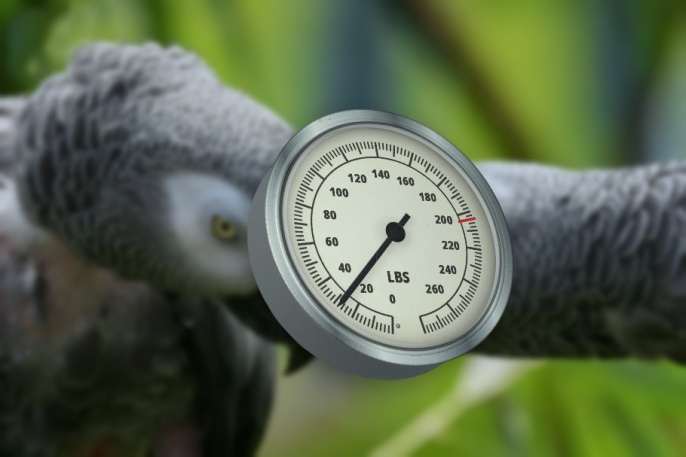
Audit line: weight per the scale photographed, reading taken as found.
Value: 28 lb
